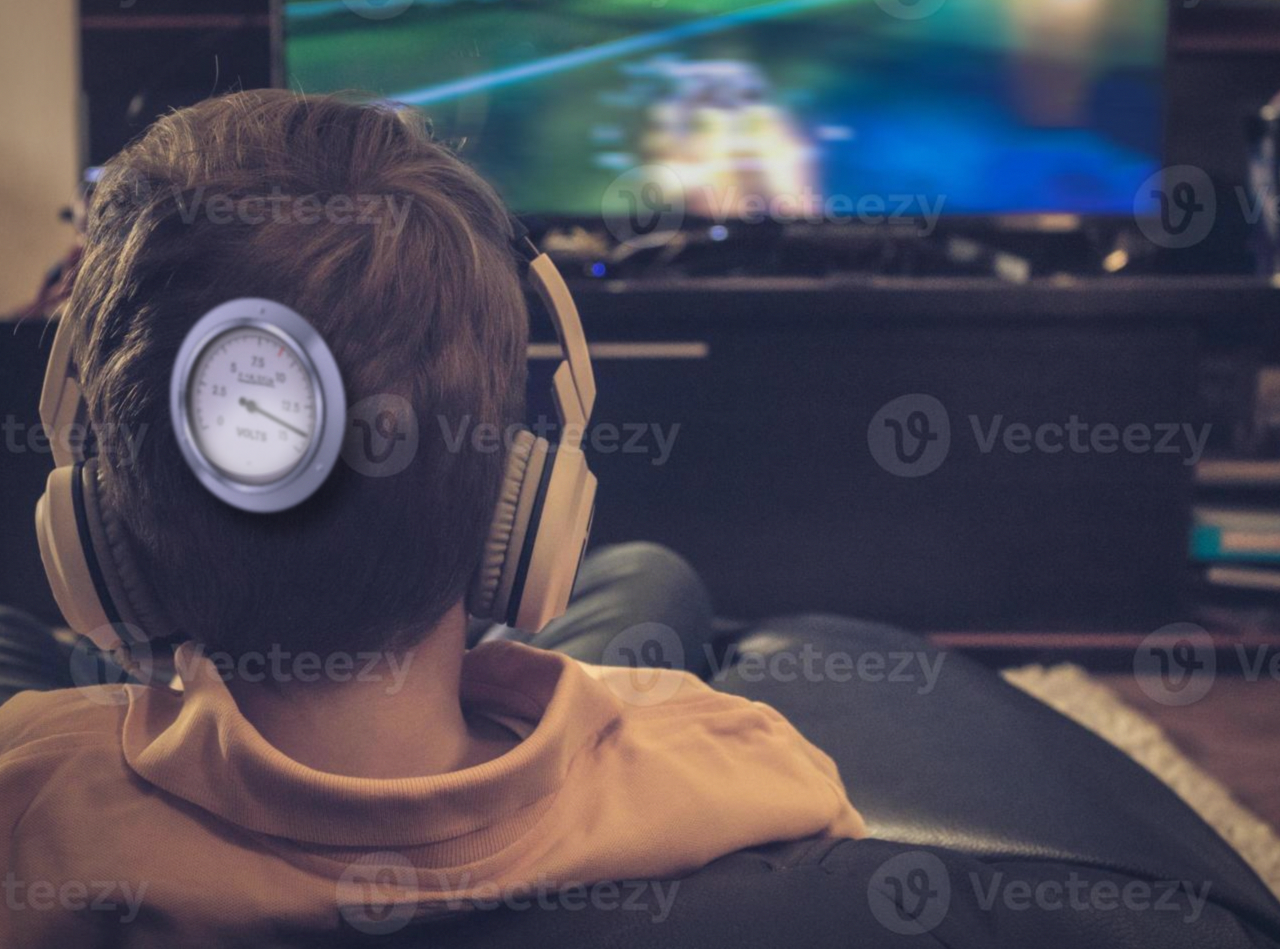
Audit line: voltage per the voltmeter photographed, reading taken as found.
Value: 14 V
